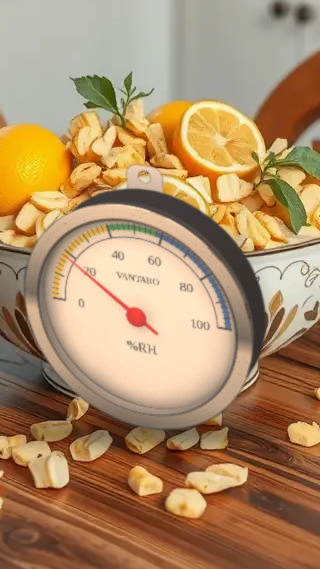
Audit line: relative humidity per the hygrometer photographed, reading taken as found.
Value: 20 %
